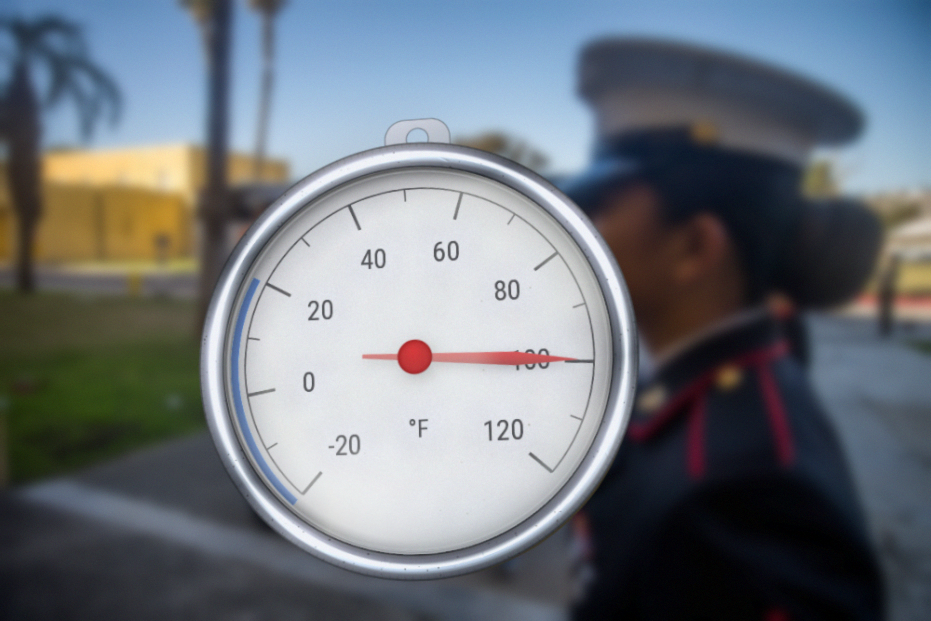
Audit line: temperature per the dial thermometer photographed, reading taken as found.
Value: 100 °F
